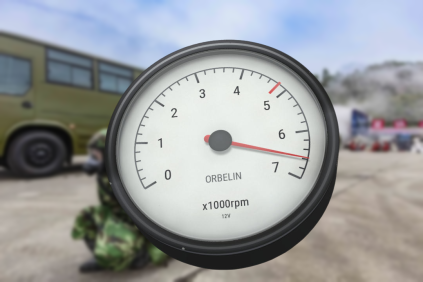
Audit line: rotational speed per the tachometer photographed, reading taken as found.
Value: 6600 rpm
